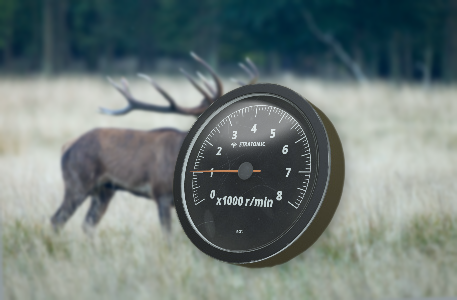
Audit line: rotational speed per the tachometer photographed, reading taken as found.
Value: 1000 rpm
